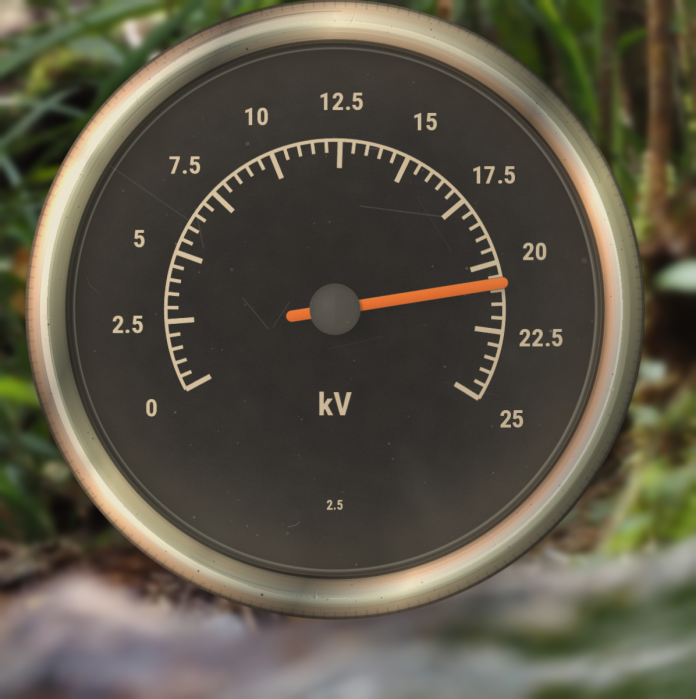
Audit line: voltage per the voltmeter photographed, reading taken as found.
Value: 20.75 kV
